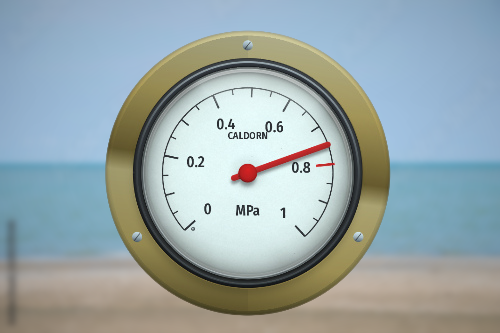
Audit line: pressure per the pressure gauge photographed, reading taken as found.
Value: 0.75 MPa
